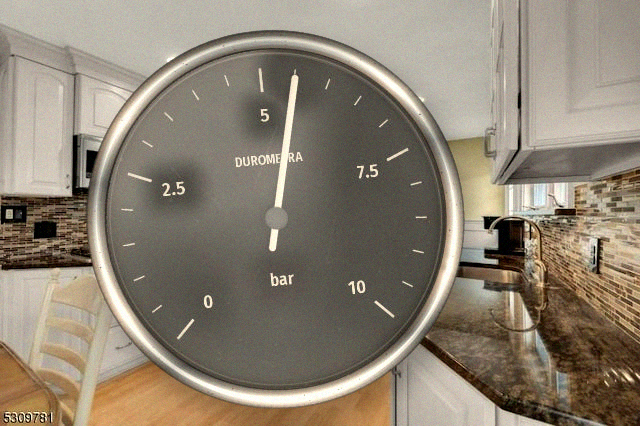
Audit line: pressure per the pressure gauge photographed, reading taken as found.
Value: 5.5 bar
